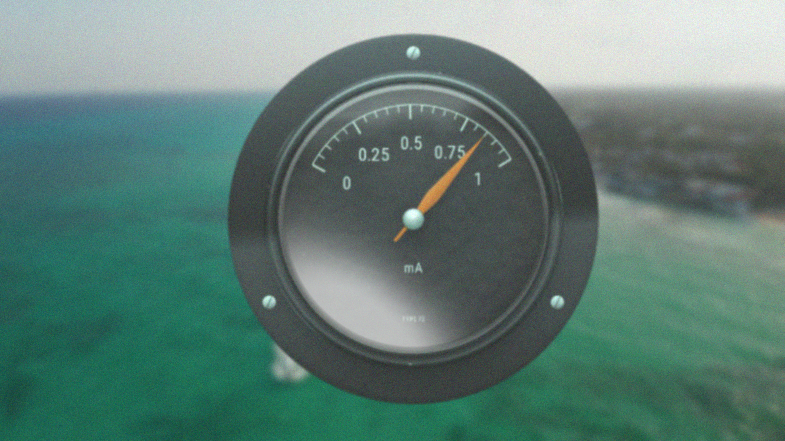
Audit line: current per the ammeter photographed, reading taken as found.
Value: 0.85 mA
